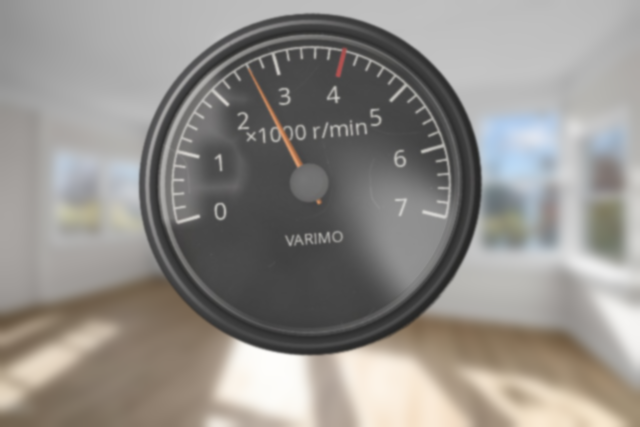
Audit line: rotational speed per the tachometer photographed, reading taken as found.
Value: 2600 rpm
